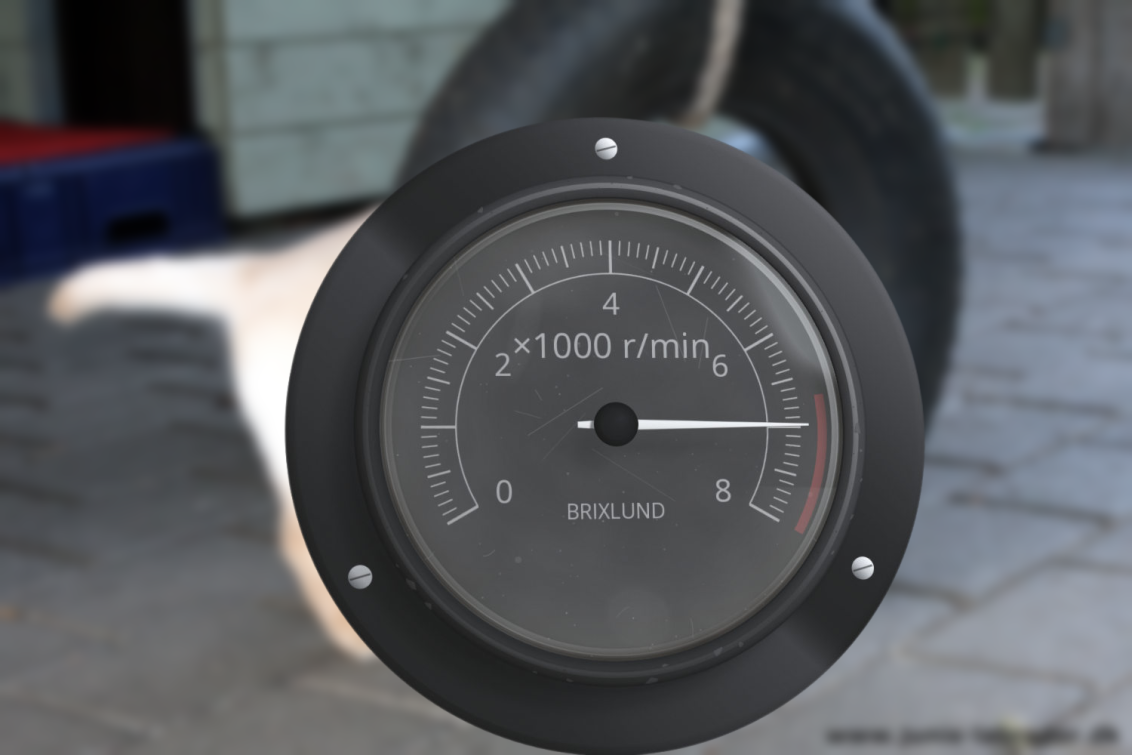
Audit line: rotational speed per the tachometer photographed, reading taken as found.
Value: 7000 rpm
